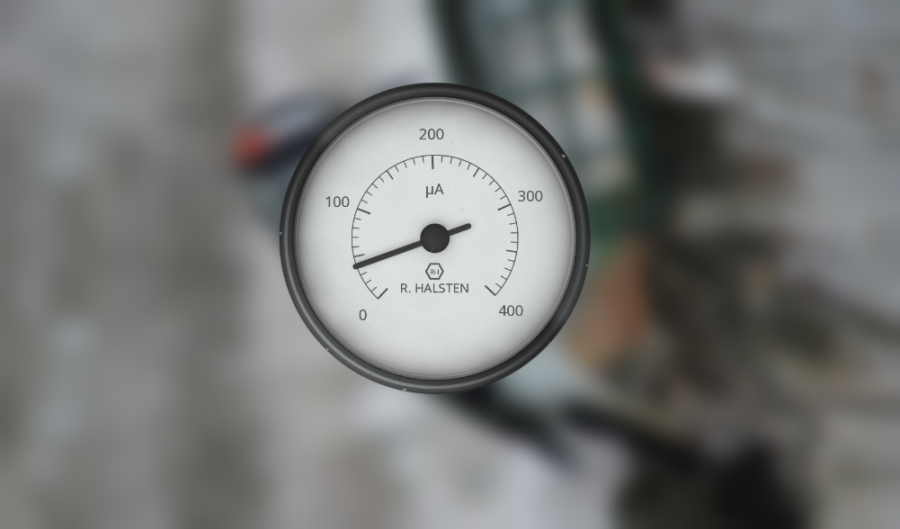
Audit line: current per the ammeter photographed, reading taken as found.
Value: 40 µA
